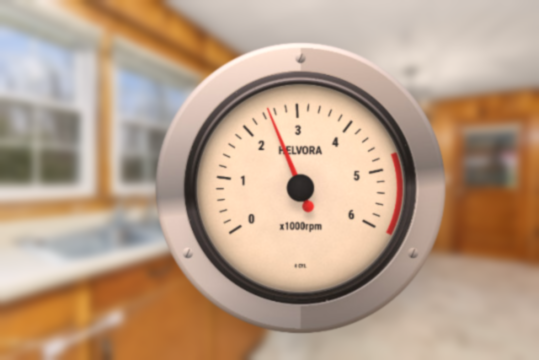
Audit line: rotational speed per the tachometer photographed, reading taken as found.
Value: 2500 rpm
